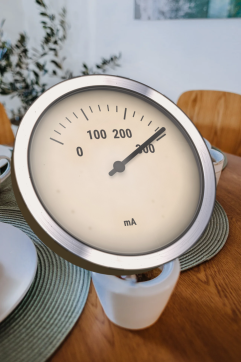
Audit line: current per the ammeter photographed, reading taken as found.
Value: 290 mA
